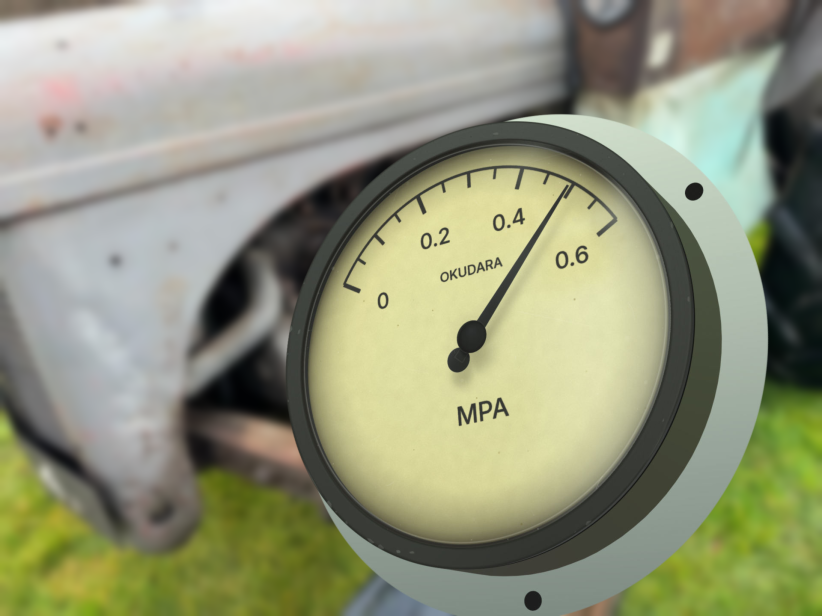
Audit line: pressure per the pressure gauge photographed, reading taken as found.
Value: 0.5 MPa
